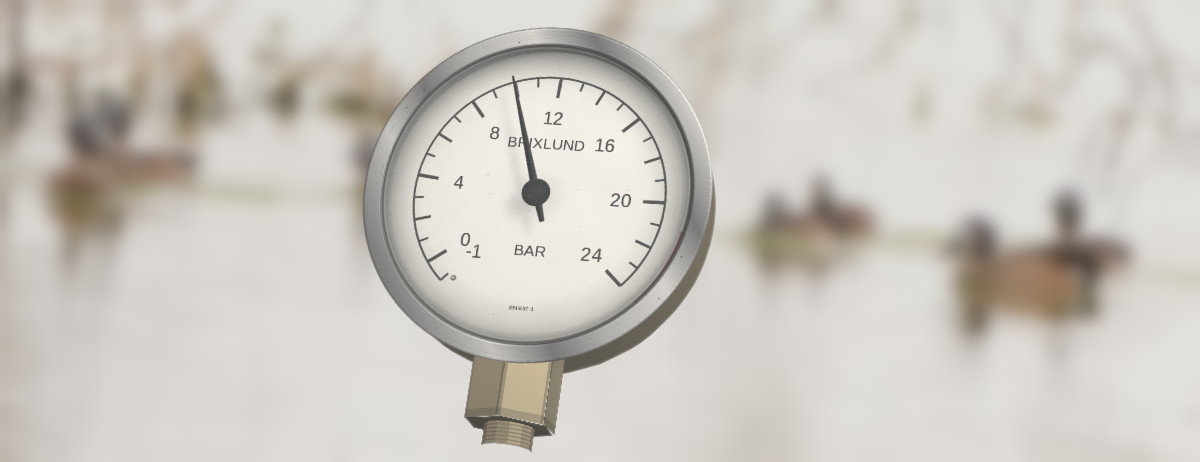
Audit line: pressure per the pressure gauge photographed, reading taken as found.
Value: 10 bar
